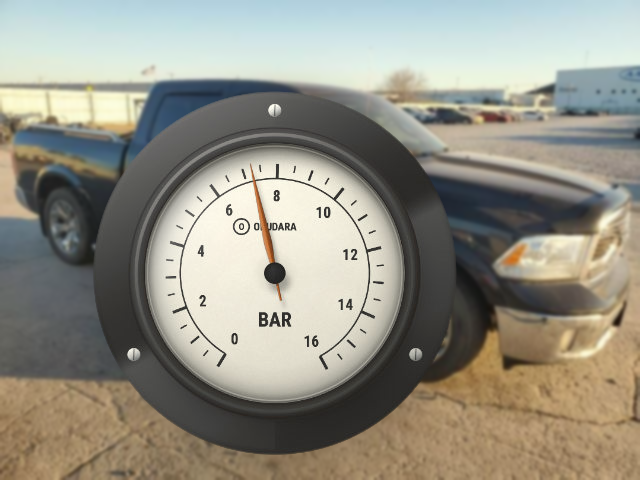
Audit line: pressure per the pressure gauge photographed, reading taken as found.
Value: 7.25 bar
